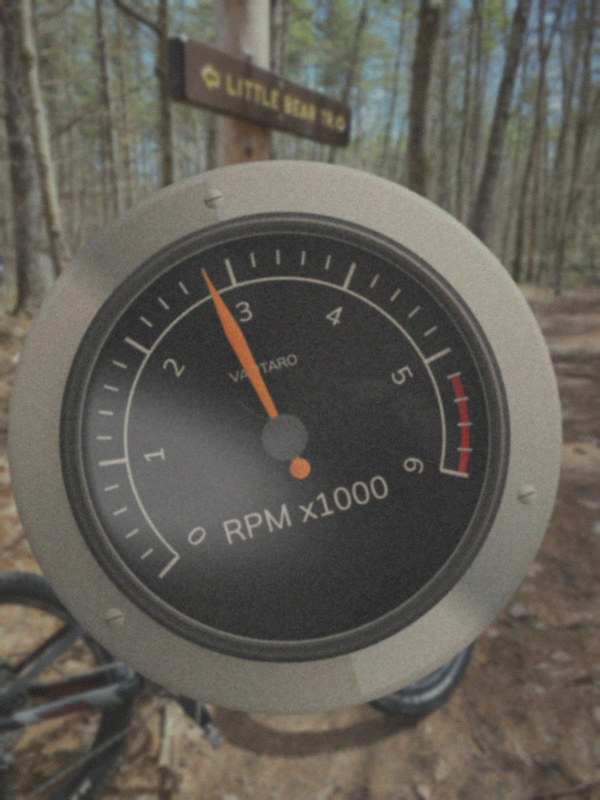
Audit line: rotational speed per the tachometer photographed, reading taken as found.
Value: 2800 rpm
